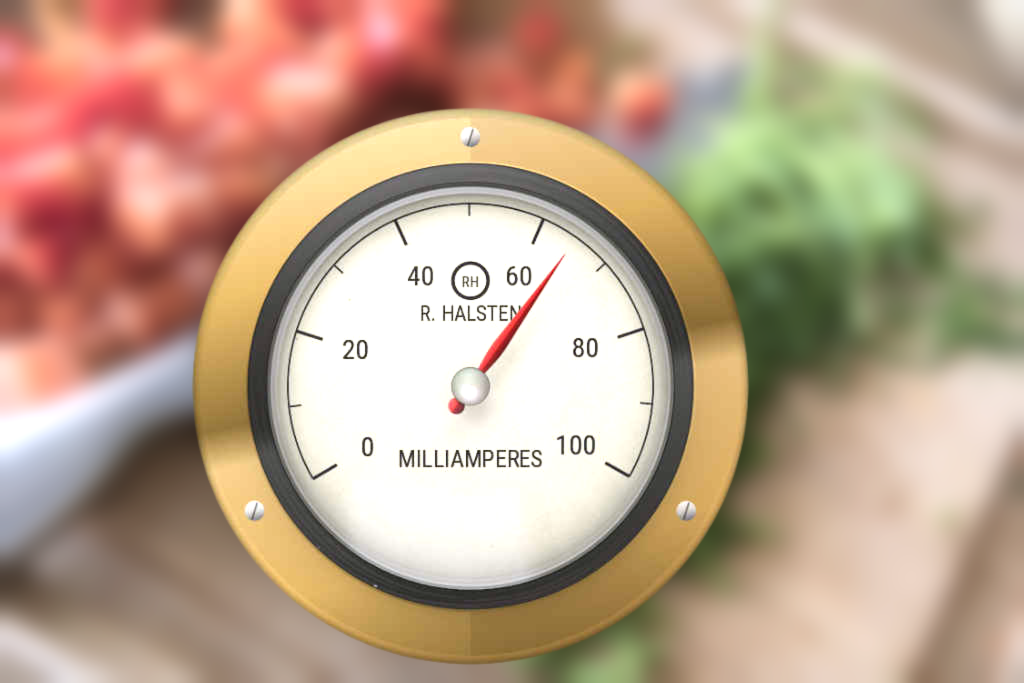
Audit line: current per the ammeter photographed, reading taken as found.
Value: 65 mA
